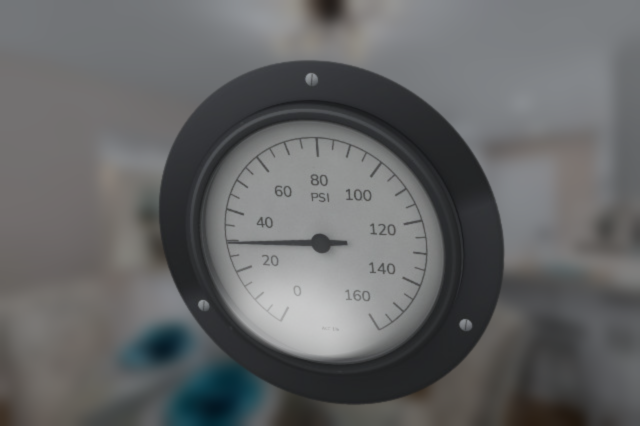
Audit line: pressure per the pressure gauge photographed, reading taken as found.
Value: 30 psi
